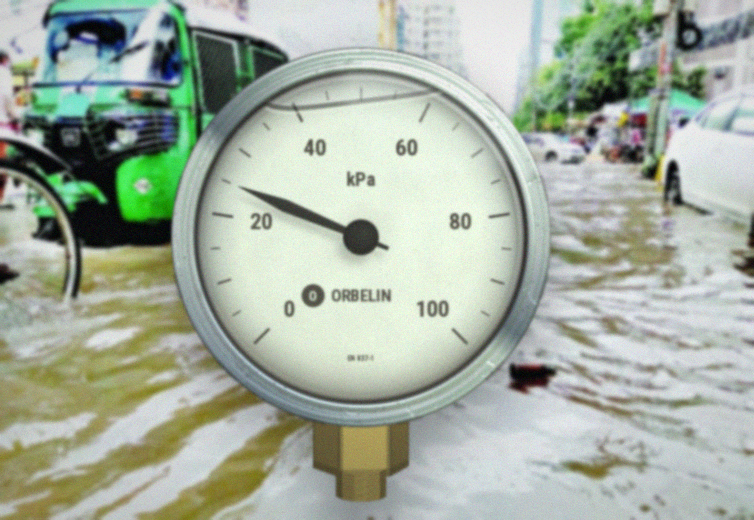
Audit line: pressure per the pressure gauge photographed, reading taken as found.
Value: 25 kPa
